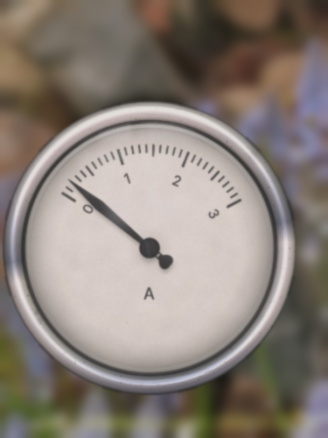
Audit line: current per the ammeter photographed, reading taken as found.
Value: 0.2 A
